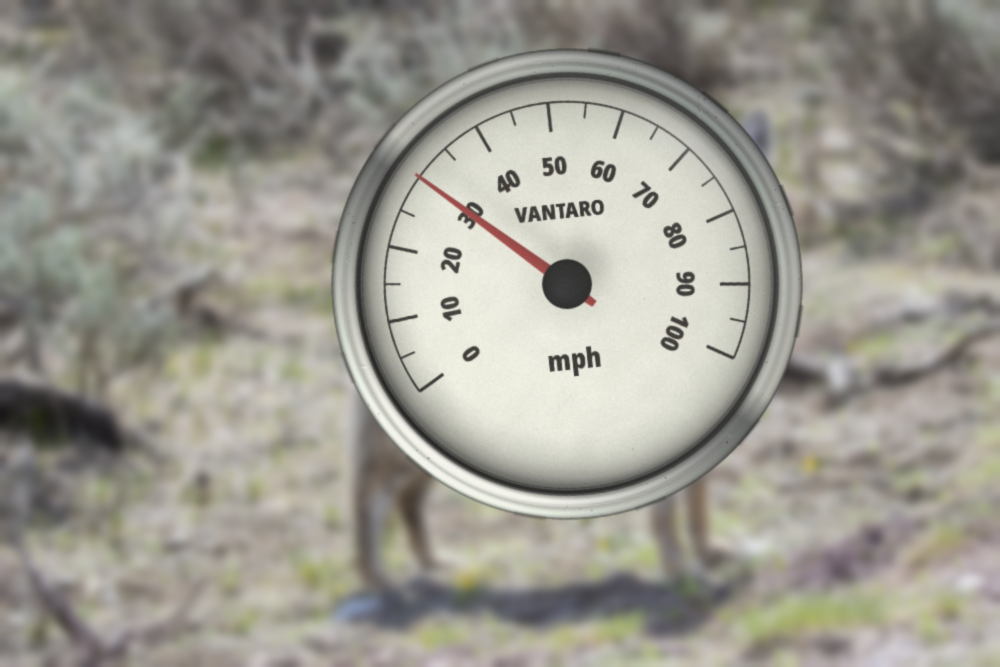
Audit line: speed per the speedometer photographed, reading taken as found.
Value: 30 mph
